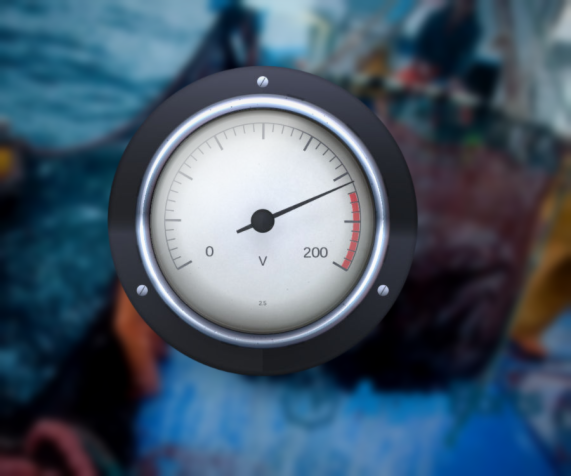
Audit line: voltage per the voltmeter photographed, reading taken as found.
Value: 155 V
